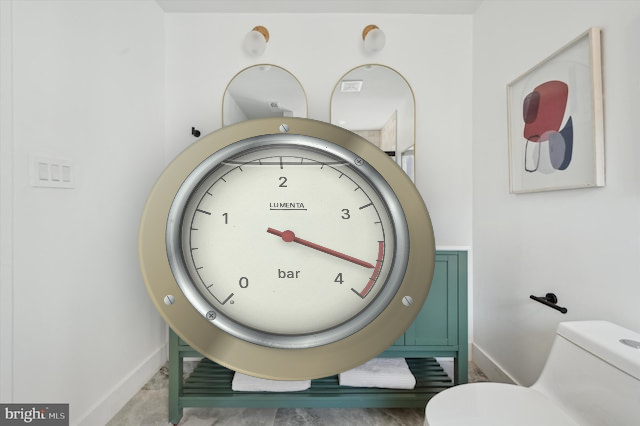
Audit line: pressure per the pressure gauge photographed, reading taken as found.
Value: 3.7 bar
